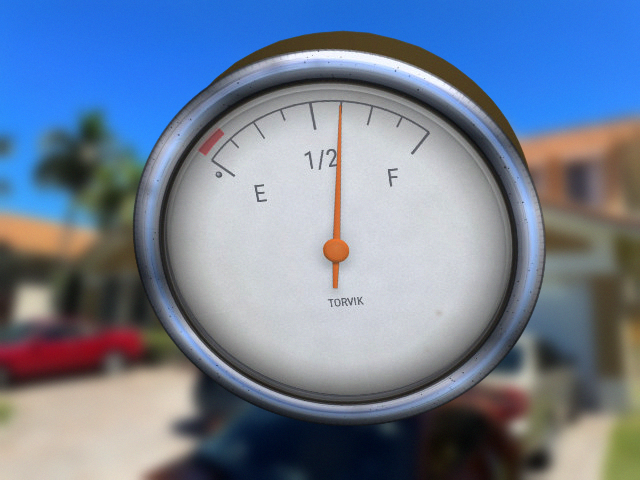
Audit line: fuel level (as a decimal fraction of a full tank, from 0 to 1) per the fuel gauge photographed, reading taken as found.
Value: 0.625
